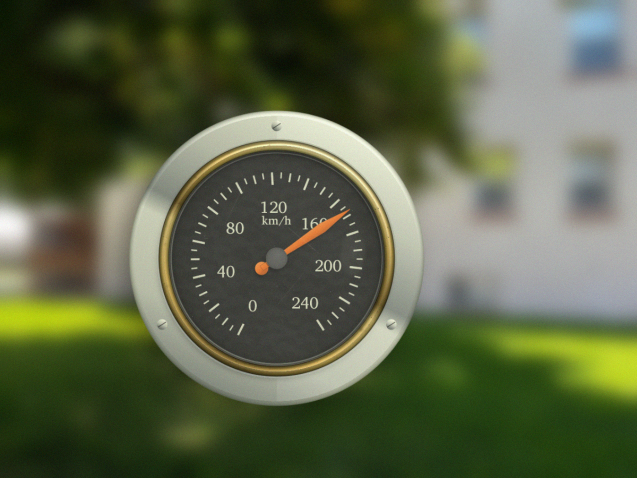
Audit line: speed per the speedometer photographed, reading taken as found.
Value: 167.5 km/h
